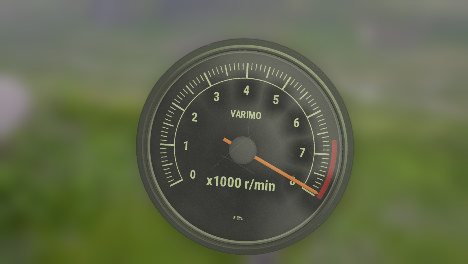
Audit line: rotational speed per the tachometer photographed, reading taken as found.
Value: 7900 rpm
